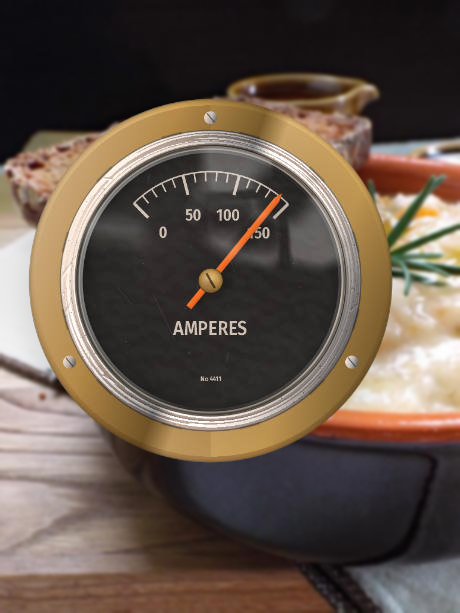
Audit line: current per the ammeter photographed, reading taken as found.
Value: 140 A
